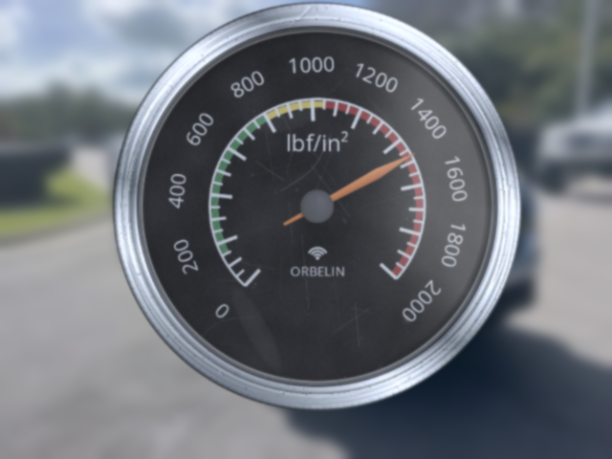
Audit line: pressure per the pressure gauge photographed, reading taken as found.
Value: 1475 psi
